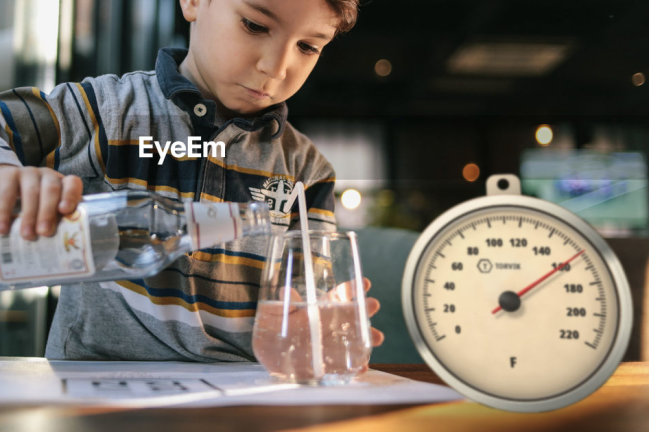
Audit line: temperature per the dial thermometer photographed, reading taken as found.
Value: 160 °F
